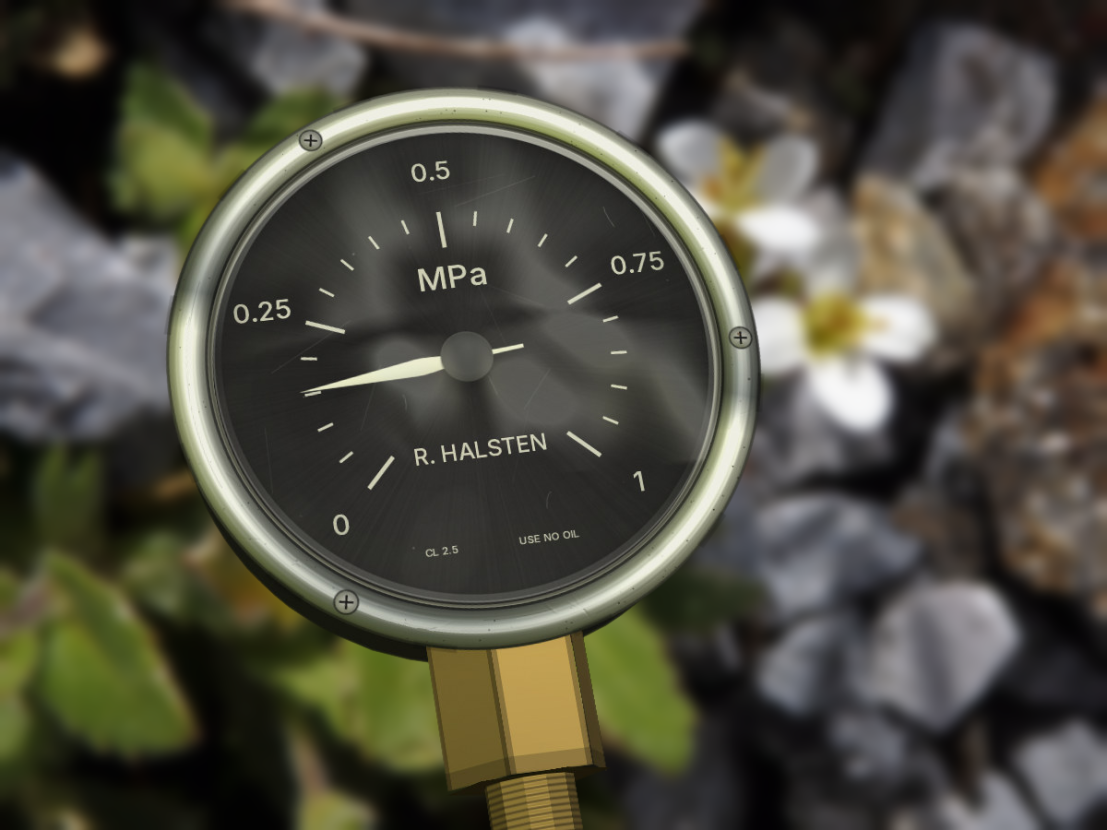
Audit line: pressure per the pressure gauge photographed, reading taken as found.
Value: 0.15 MPa
